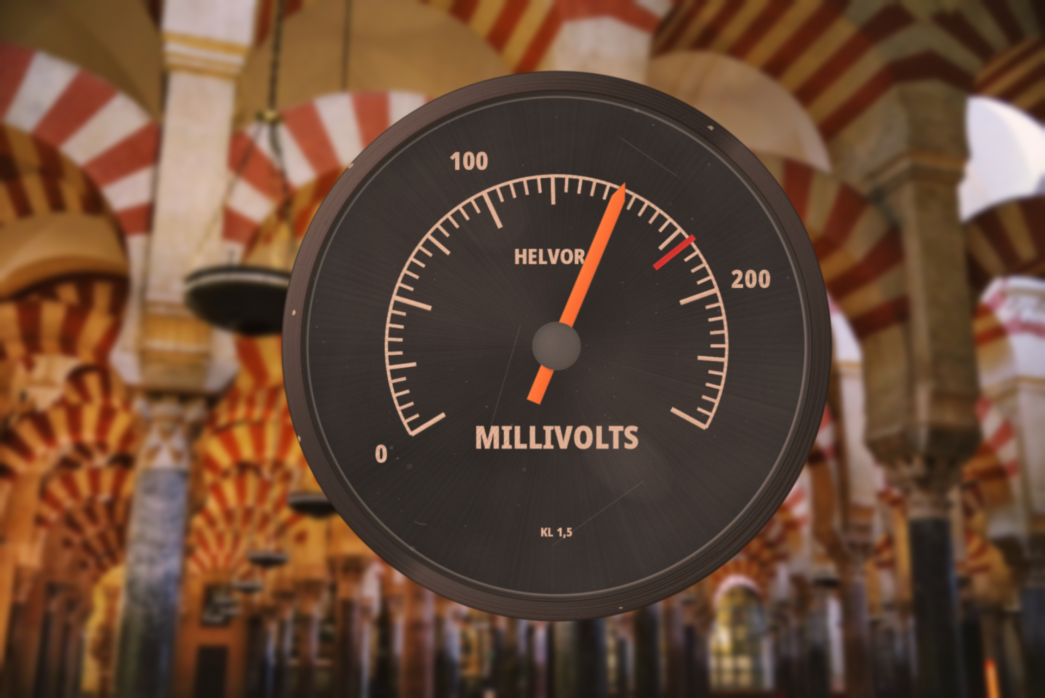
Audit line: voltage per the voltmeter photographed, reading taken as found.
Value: 150 mV
